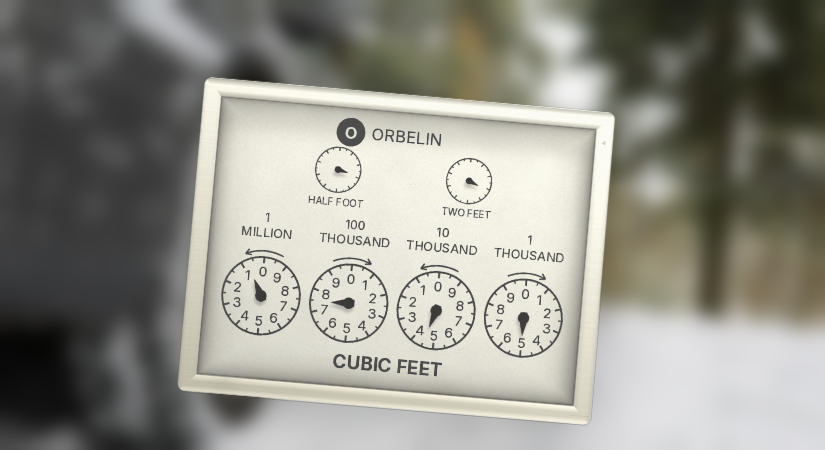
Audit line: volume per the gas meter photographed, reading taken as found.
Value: 74500 ft³
